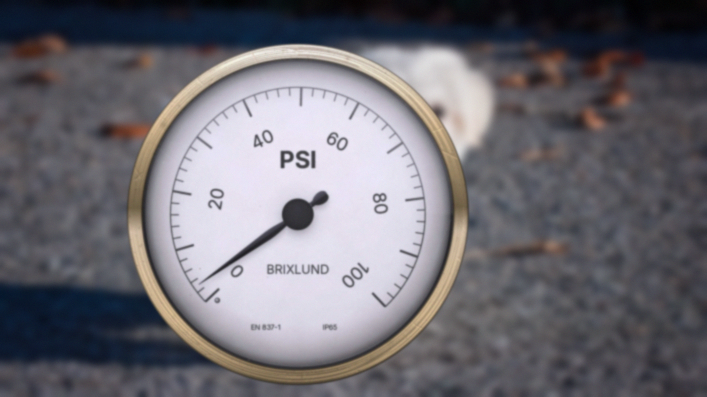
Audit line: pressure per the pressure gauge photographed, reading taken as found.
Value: 3 psi
